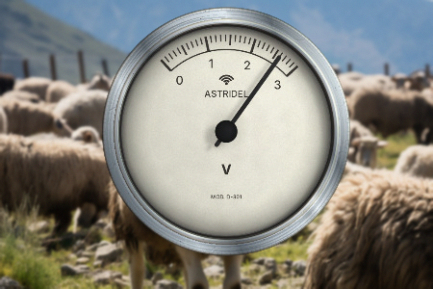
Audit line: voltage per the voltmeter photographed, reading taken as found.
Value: 2.6 V
